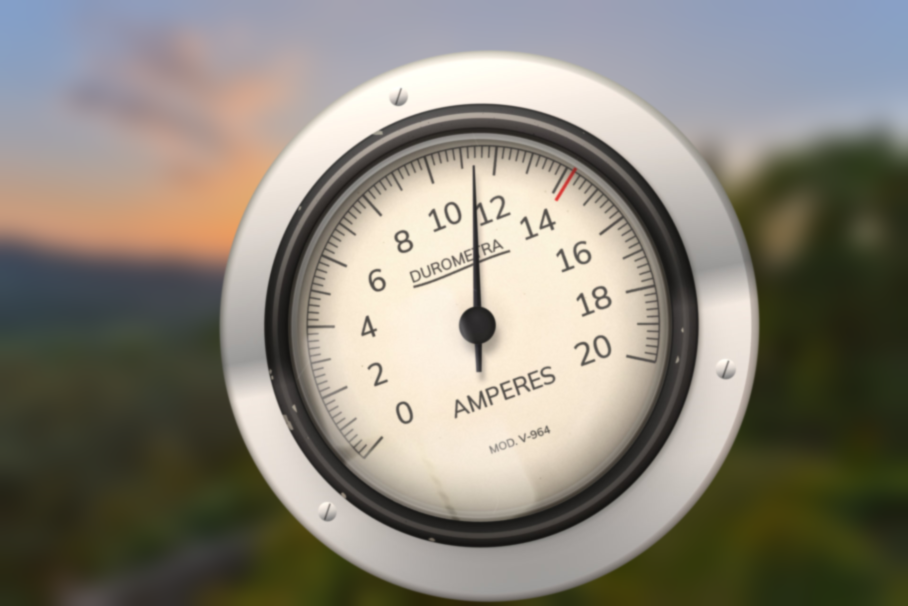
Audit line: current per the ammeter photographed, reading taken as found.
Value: 11.4 A
